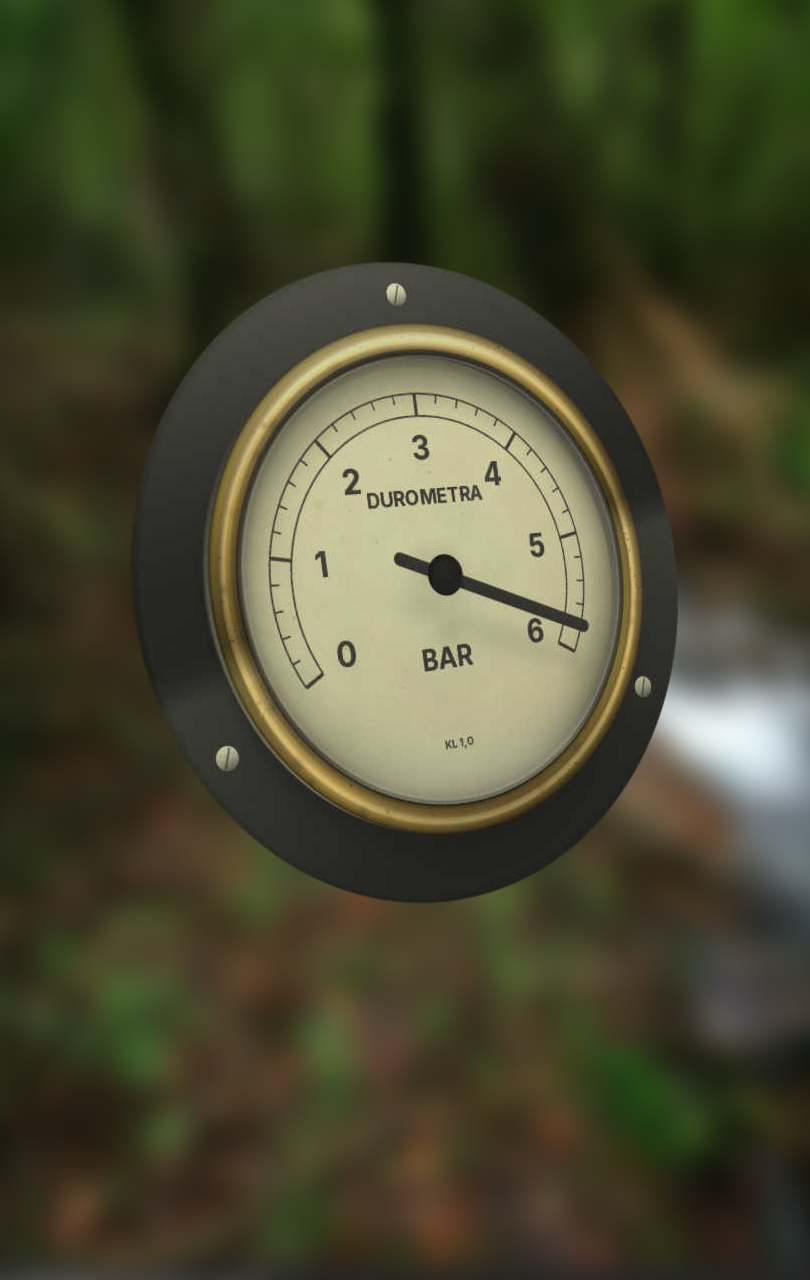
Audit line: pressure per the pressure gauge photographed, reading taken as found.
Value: 5.8 bar
